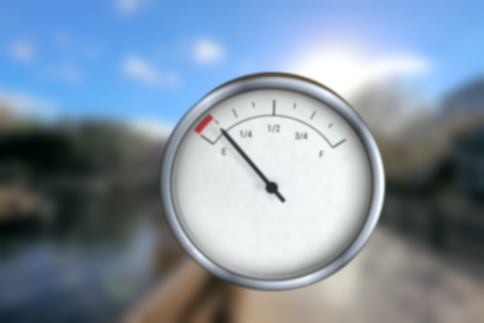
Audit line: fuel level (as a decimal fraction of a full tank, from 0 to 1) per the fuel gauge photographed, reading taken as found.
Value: 0.125
